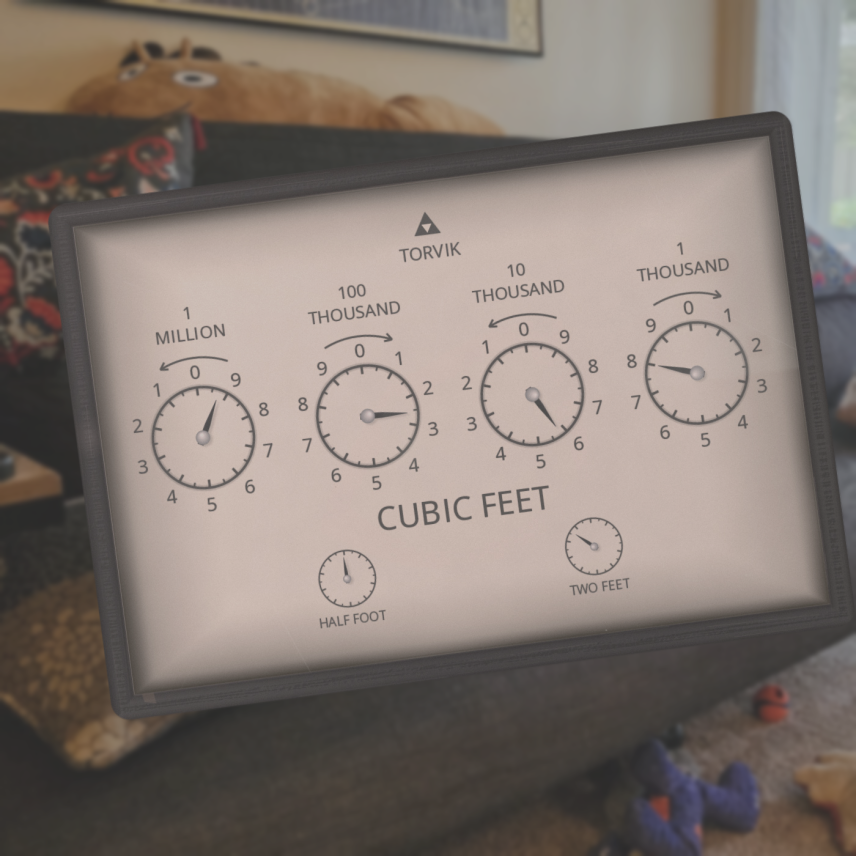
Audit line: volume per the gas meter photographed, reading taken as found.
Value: 925800 ft³
